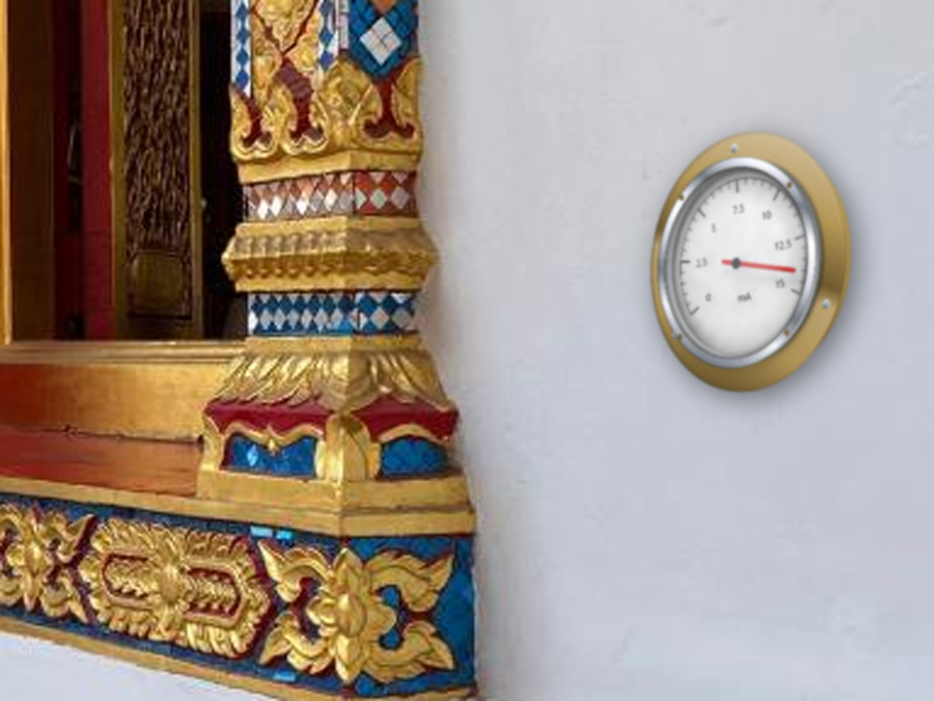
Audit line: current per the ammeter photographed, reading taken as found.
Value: 14 mA
